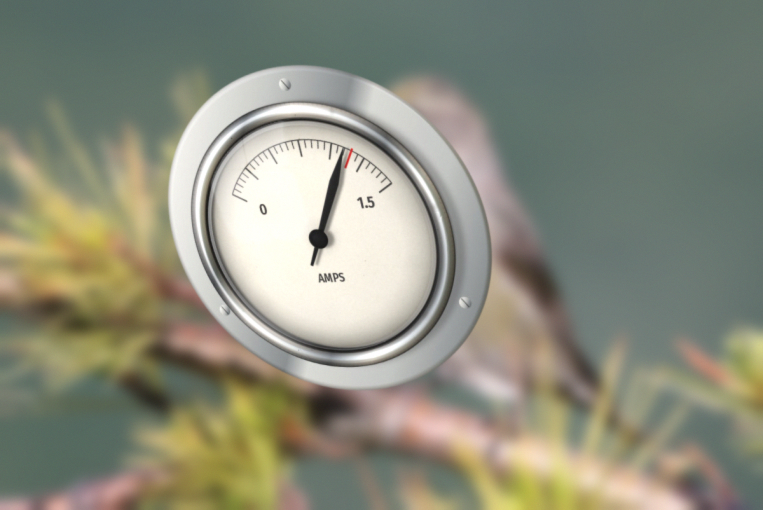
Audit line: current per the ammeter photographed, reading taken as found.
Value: 1.1 A
